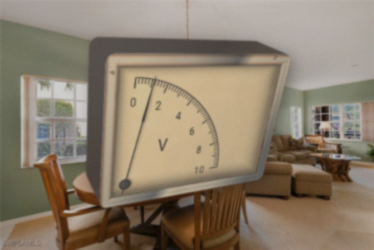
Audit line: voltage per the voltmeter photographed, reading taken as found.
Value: 1 V
